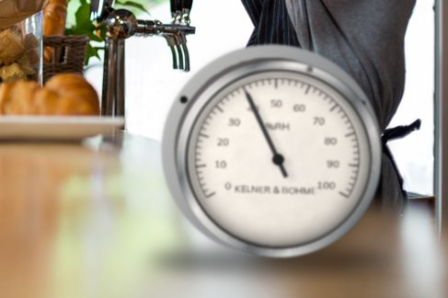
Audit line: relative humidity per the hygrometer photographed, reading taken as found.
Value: 40 %
